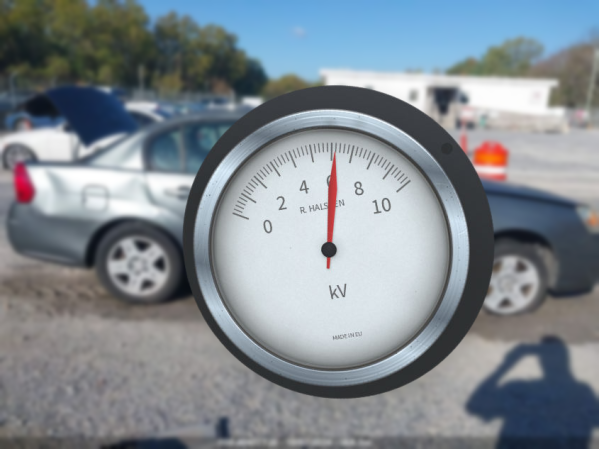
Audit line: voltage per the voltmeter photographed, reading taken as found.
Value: 6.2 kV
